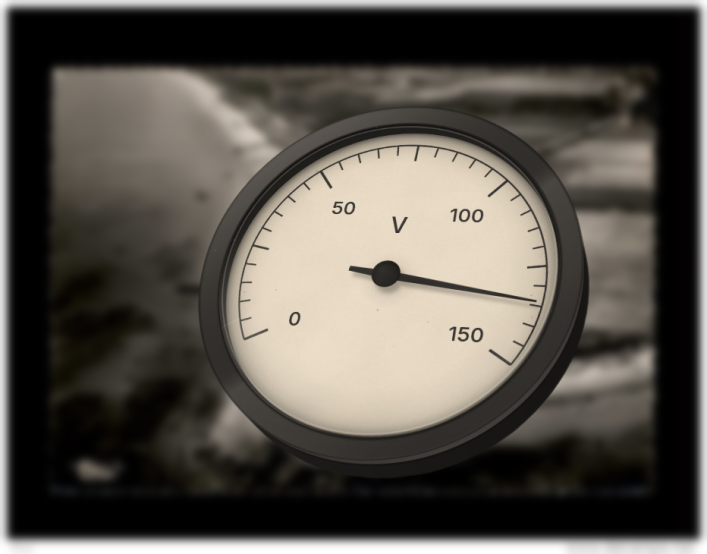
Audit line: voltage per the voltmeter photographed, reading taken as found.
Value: 135 V
